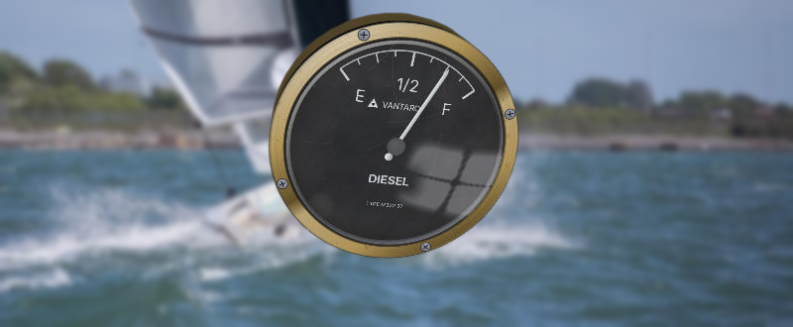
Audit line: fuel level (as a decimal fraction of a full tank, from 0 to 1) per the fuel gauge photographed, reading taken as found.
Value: 0.75
